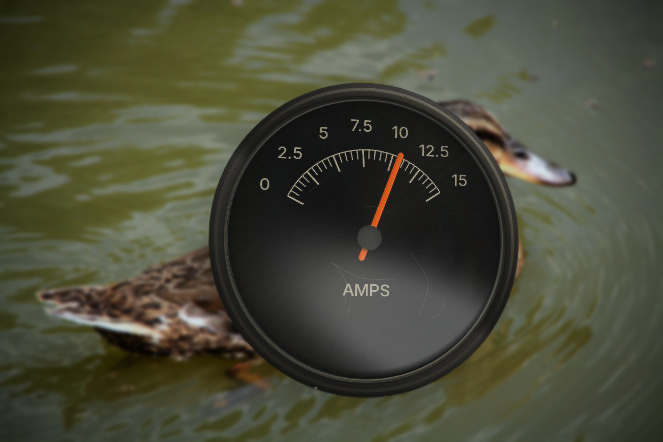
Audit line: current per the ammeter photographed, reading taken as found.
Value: 10.5 A
